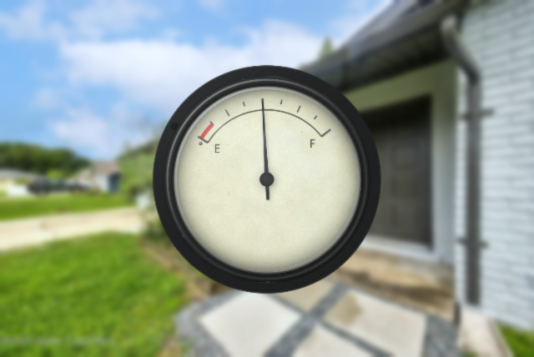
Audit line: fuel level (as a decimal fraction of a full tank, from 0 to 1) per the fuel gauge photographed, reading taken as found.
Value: 0.5
